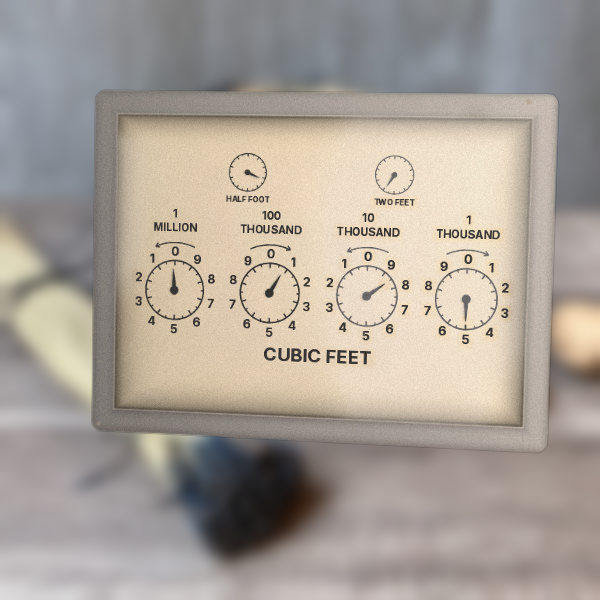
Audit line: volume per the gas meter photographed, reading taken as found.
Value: 8500 ft³
